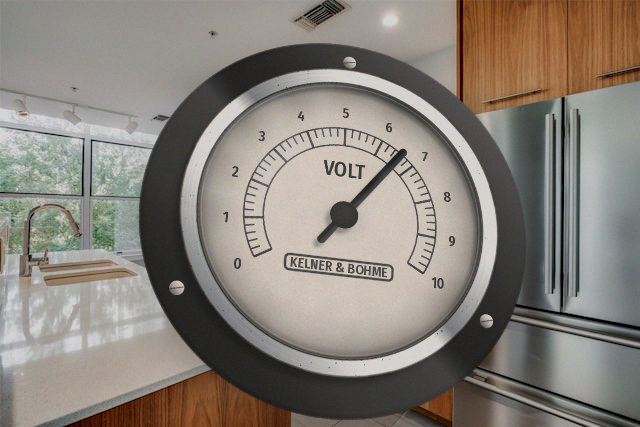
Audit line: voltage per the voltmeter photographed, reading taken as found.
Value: 6.6 V
